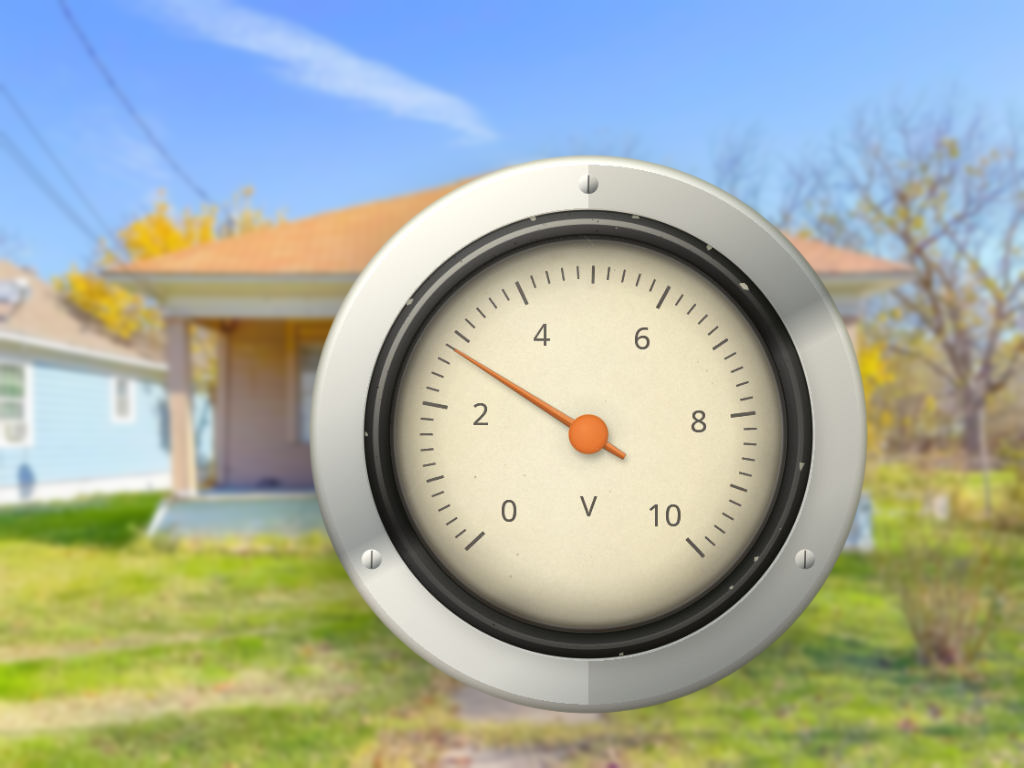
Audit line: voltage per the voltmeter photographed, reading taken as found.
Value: 2.8 V
